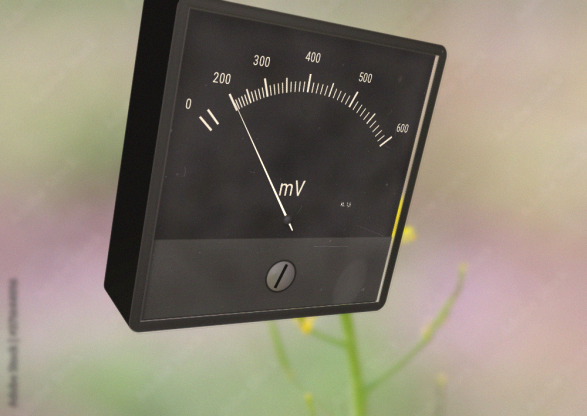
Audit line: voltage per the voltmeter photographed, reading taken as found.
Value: 200 mV
